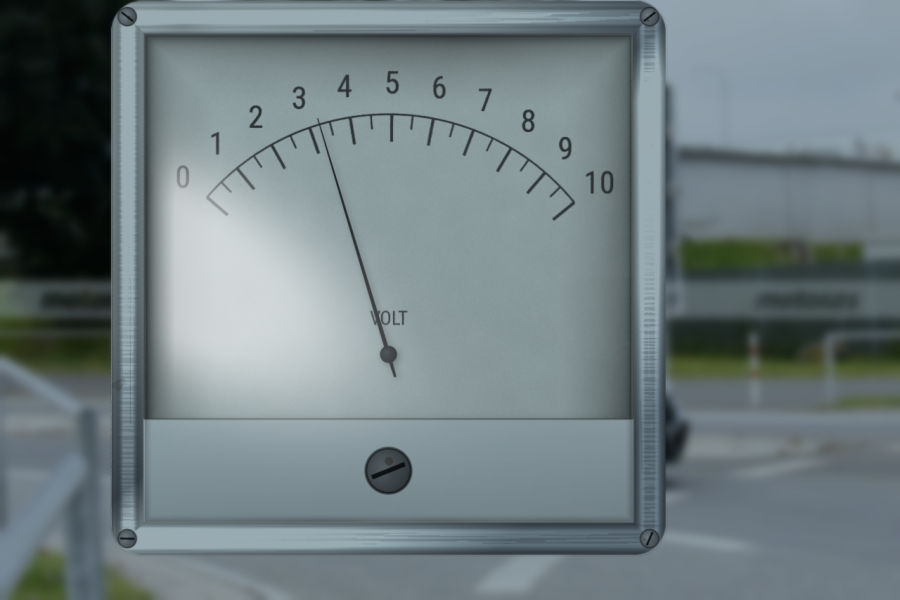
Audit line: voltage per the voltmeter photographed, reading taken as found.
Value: 3.25 V
